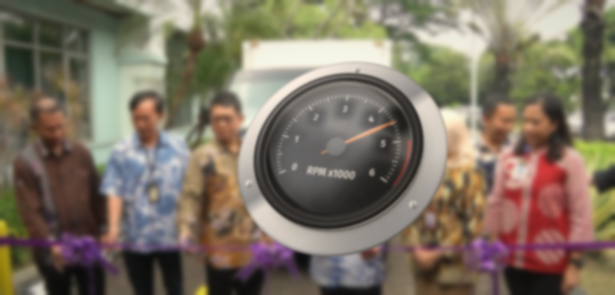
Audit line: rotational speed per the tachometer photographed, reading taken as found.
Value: 4500 rpm
